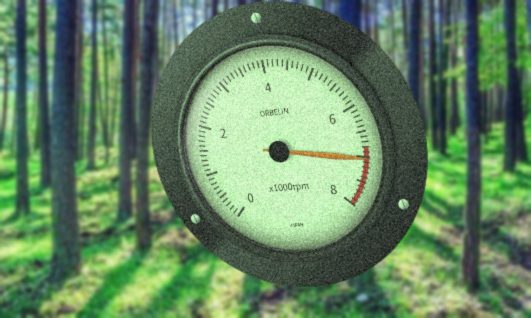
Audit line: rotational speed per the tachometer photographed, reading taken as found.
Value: 7000 rpm
